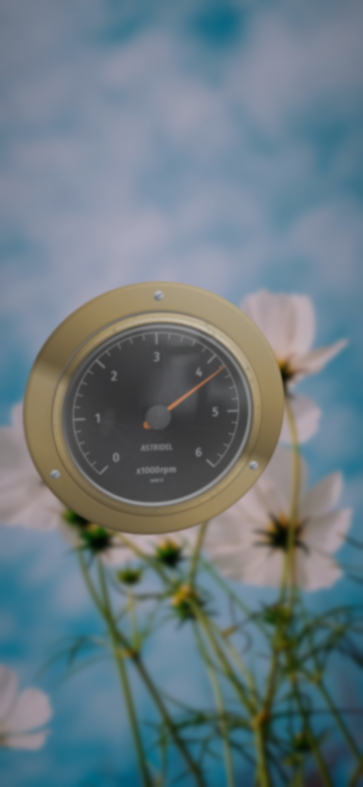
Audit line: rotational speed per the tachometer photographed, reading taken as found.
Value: 4200 rpm
